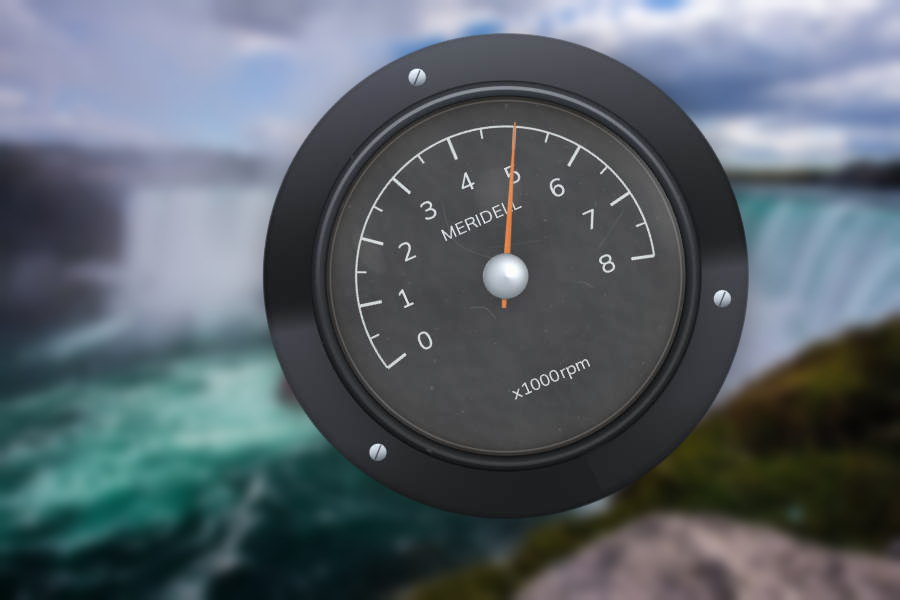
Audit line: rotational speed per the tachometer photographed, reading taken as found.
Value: 5000 rpm
